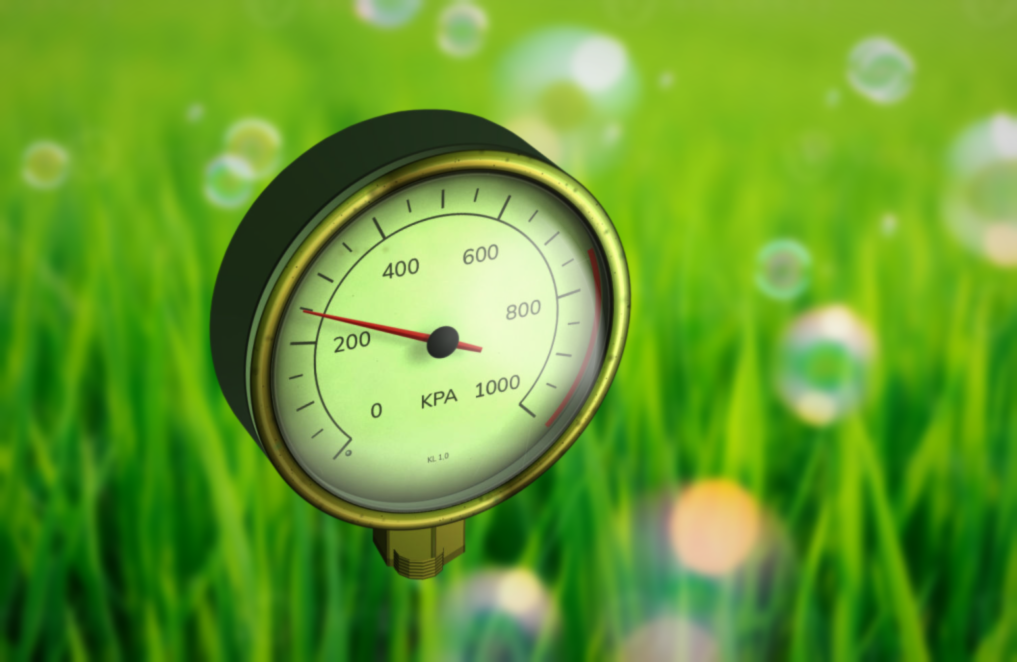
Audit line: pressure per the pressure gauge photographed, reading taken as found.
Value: 250 kPa
